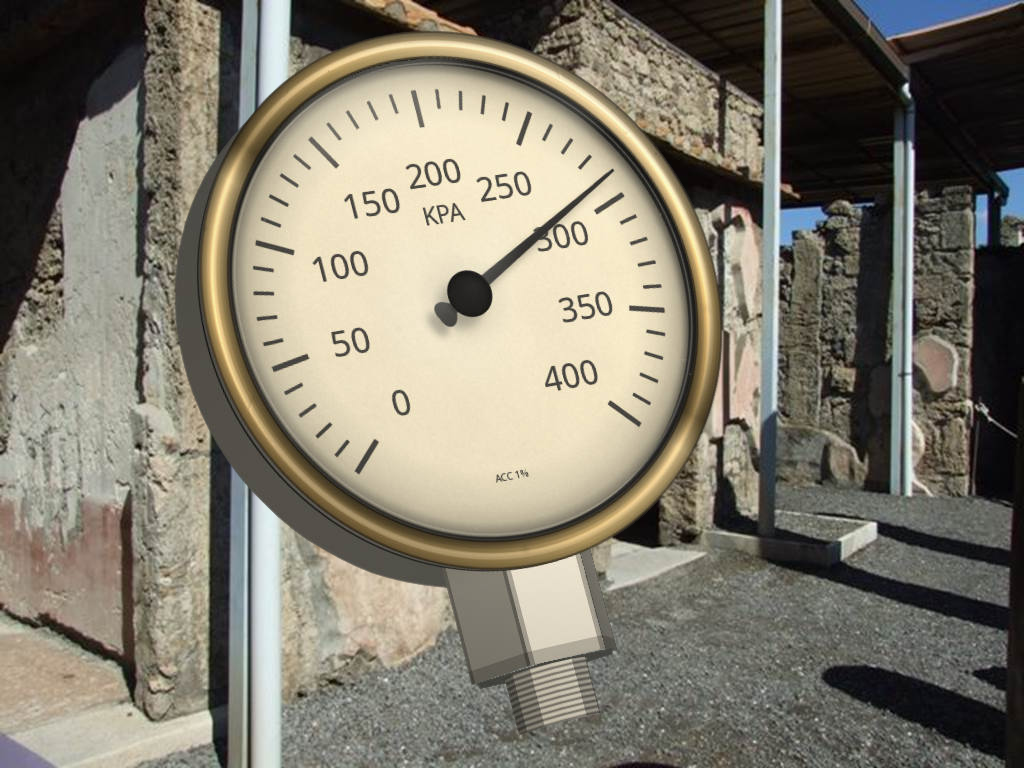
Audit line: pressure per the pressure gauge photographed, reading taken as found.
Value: 290 kPa
